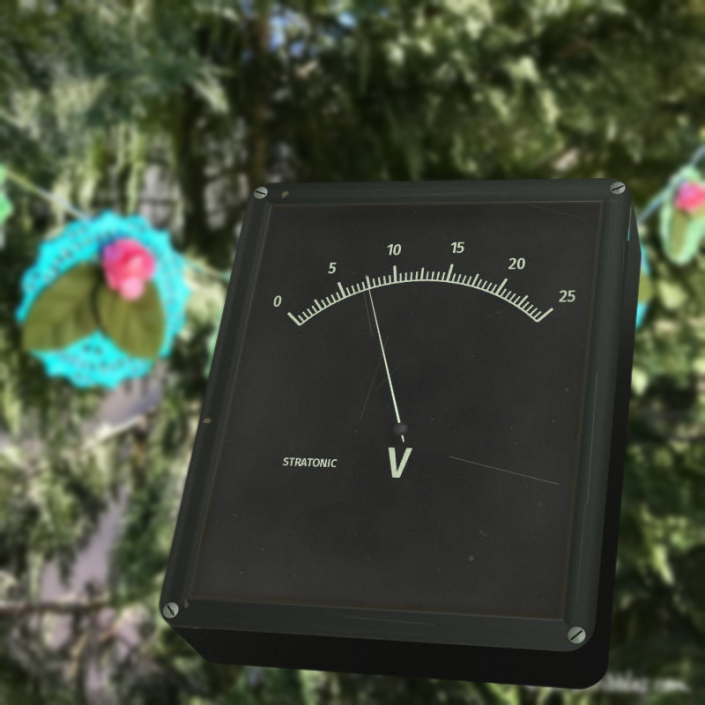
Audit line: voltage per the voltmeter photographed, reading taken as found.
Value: 7.5 V
